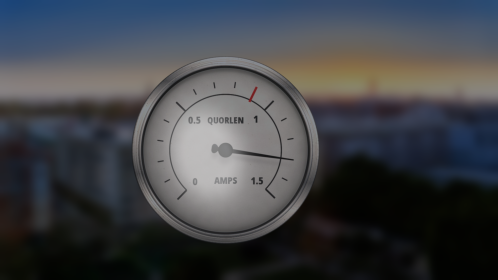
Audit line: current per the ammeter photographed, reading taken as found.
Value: 1.3 A
